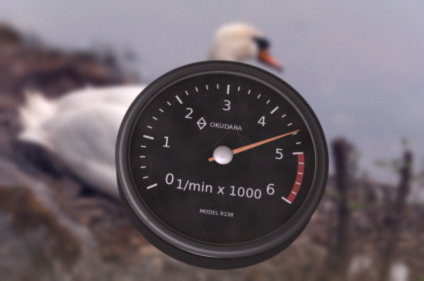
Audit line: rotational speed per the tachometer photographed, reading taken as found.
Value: 4600 rpm
